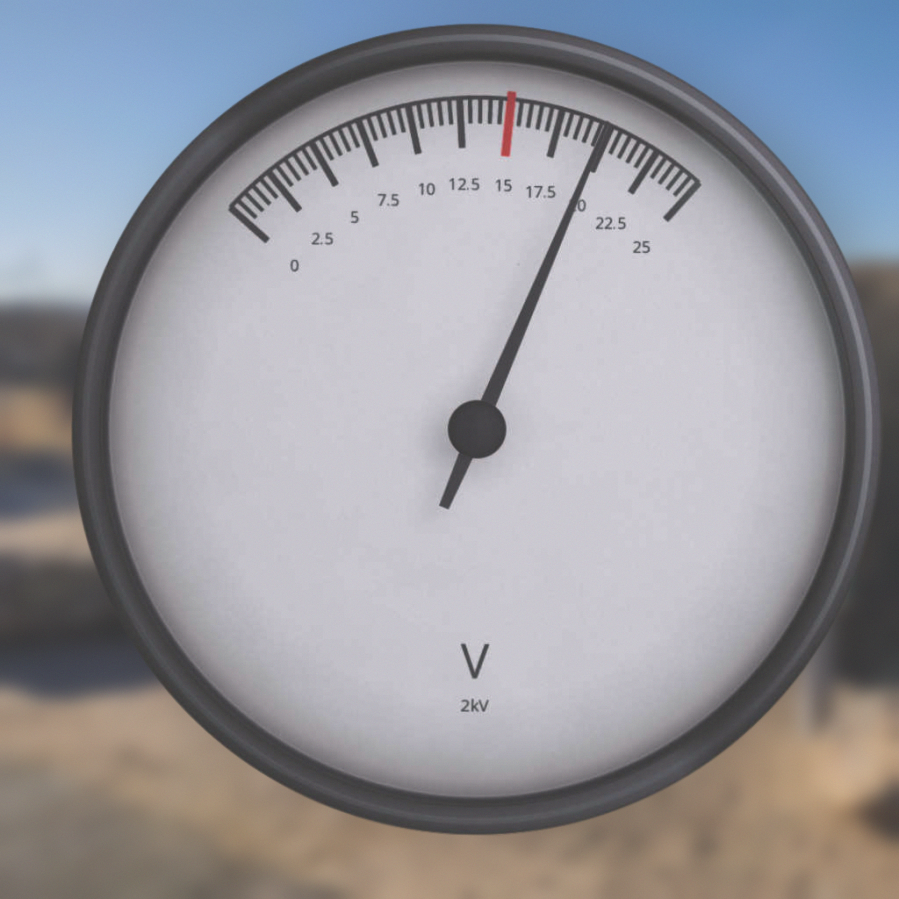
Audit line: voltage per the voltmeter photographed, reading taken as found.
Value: 19.75 V
